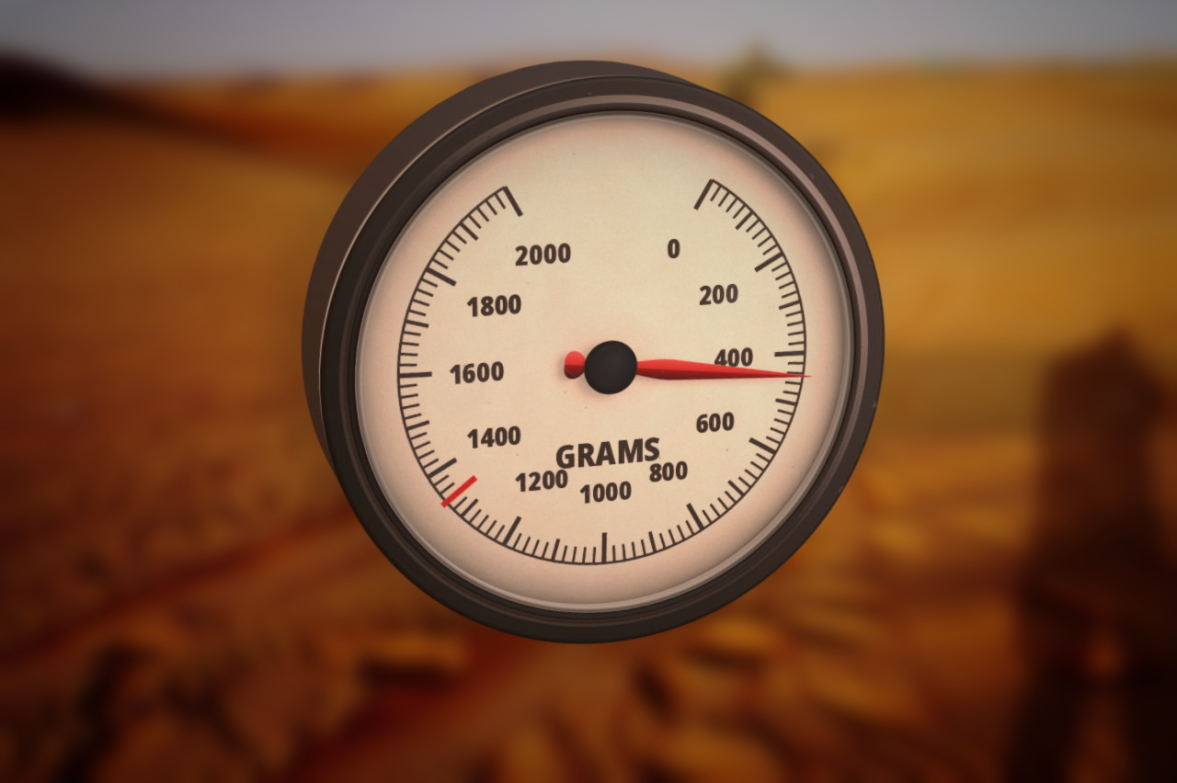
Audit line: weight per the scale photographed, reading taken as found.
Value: 440 g
